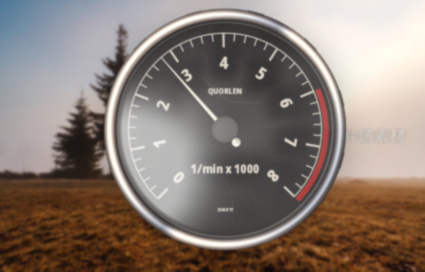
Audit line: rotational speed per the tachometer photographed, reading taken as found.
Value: 2800 rpm
